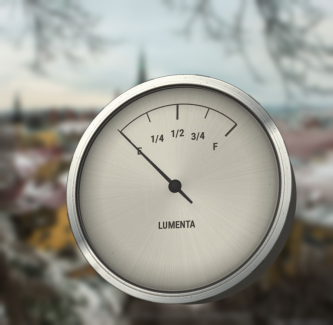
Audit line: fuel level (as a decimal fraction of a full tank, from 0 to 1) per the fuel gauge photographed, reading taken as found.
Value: 0
